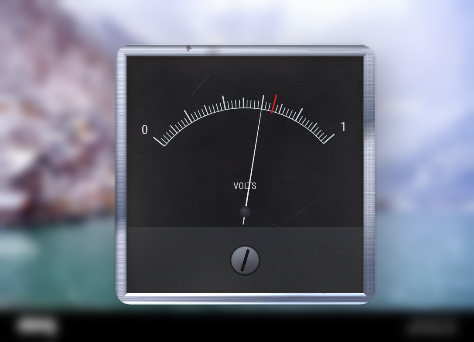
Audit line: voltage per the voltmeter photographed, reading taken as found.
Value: 0.6 V
